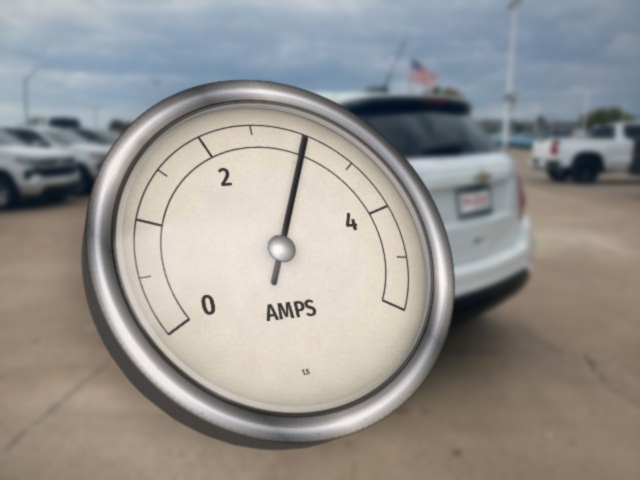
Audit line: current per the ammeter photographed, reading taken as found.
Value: 3 A
